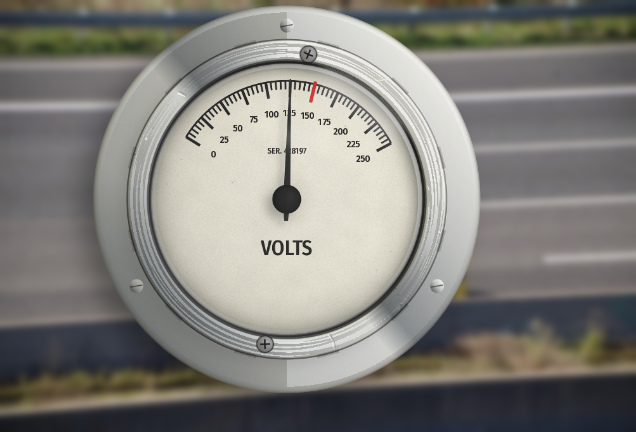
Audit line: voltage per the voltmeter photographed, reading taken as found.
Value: 125 V
